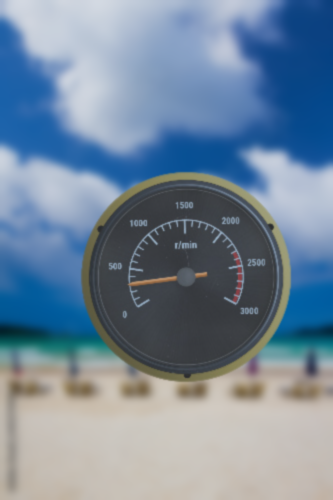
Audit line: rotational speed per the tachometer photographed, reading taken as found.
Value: 300 rpm
